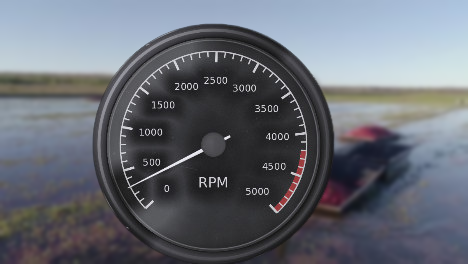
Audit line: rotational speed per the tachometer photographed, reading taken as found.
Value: 300 rpm
